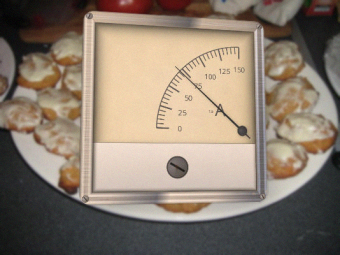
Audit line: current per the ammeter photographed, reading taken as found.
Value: 70 A
